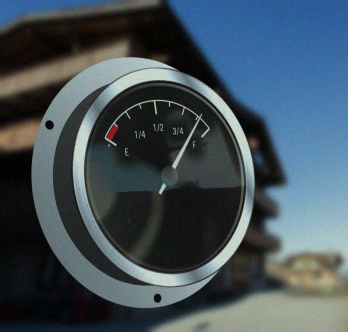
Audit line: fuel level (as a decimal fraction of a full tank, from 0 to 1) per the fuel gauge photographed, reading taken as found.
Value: 0.875
